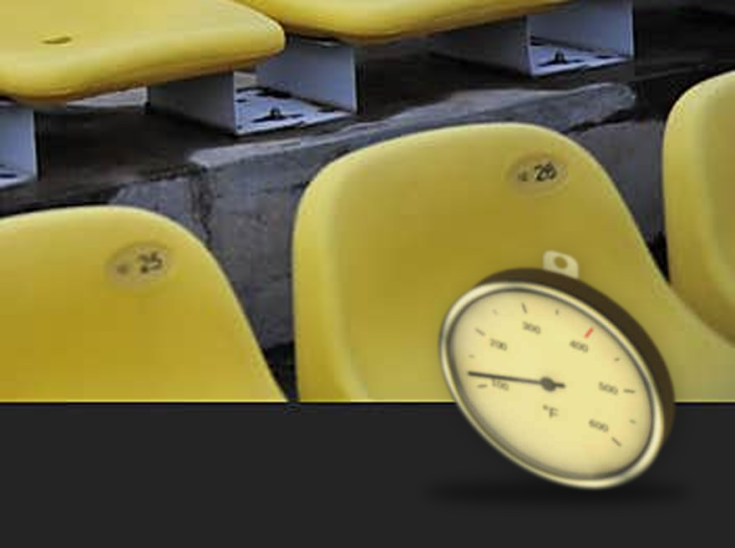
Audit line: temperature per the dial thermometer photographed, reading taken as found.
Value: 125 °F
